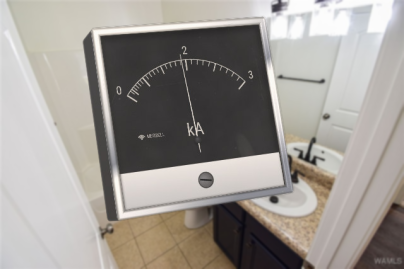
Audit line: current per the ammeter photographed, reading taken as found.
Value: 1.9 kA
